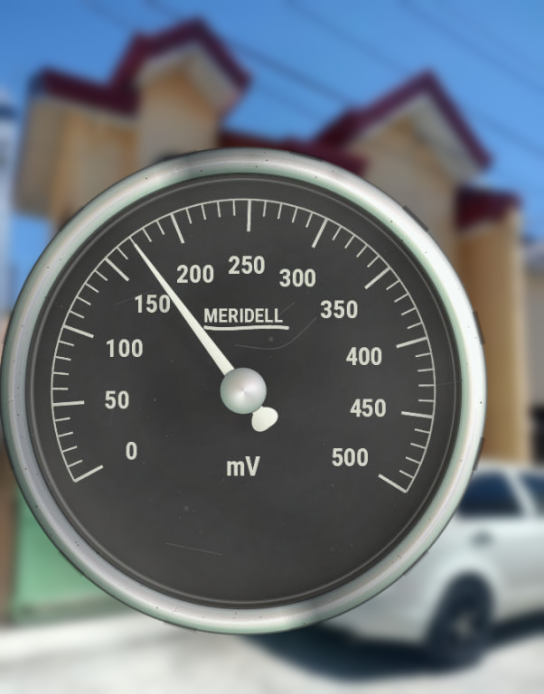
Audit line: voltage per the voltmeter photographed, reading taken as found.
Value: 170 mV
